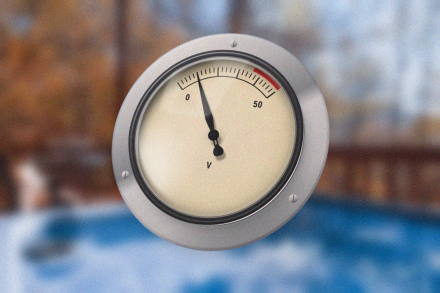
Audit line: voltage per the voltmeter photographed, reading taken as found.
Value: 10 V
